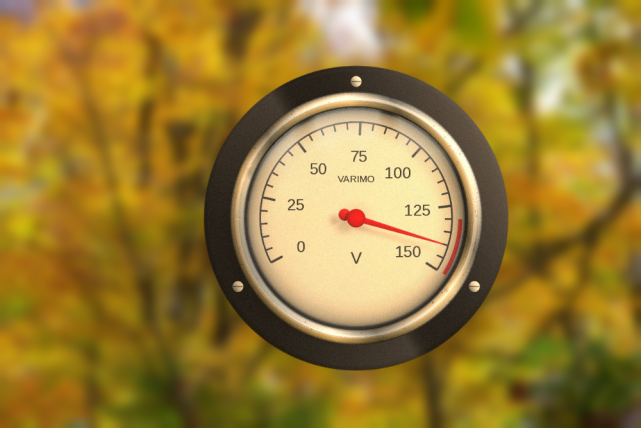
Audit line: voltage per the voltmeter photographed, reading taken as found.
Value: 140 V
